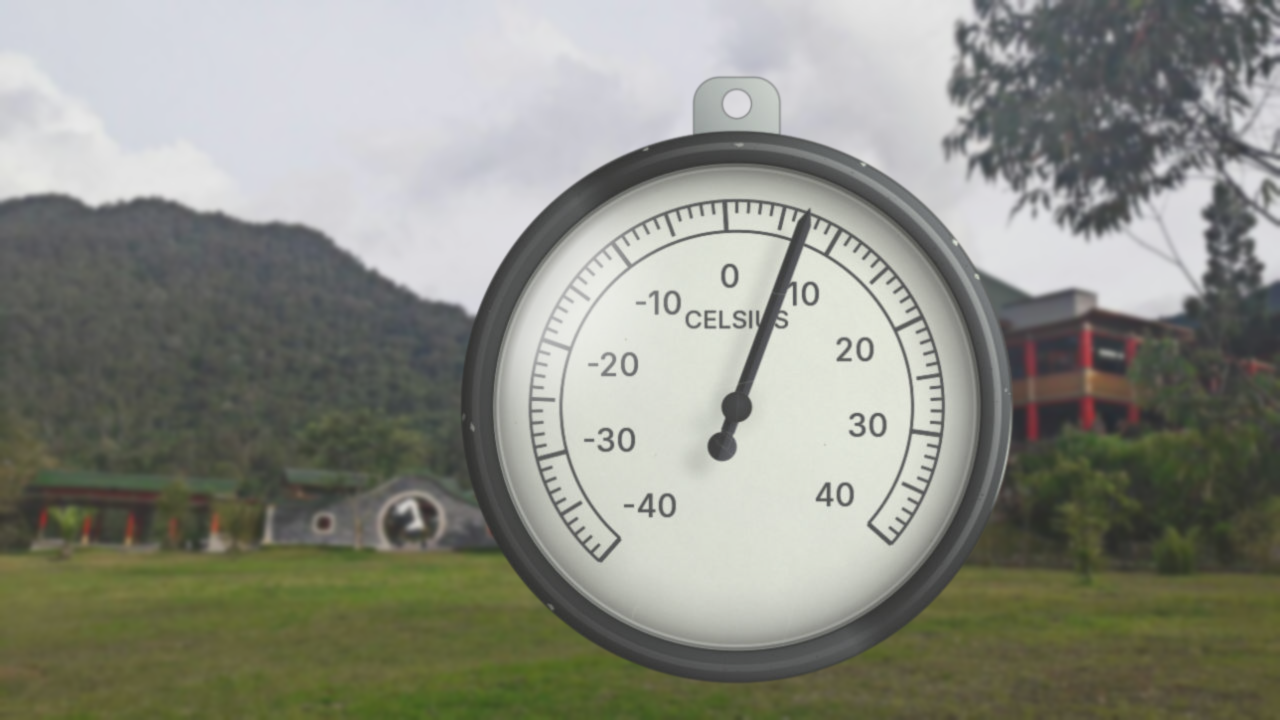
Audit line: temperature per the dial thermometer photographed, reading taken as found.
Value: 7 °C
